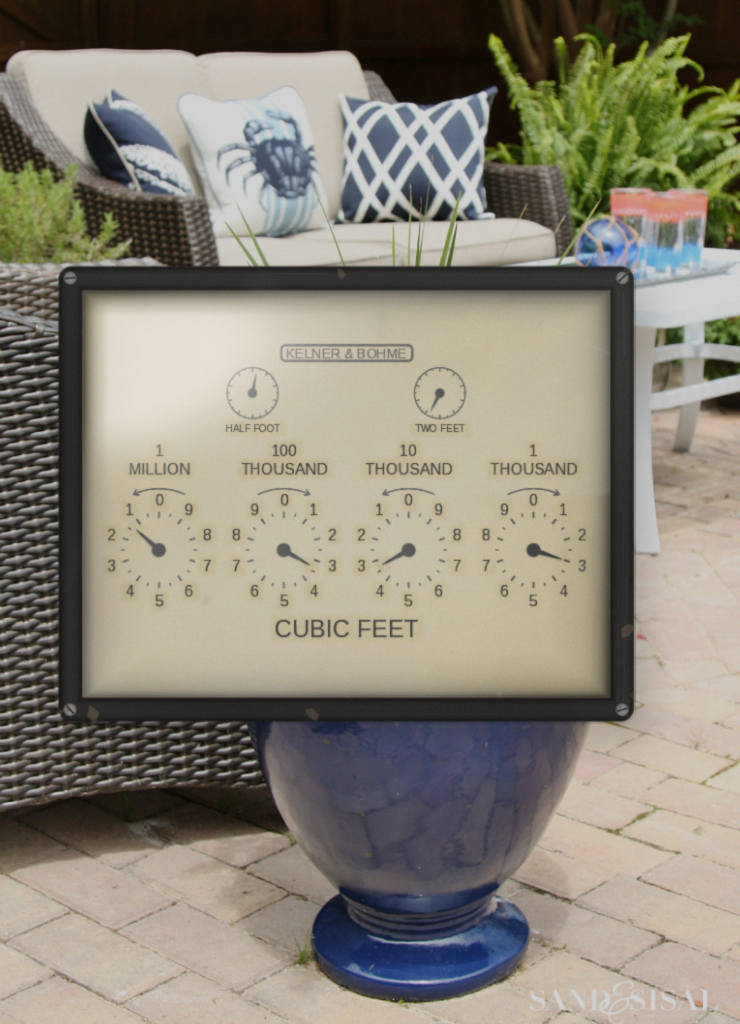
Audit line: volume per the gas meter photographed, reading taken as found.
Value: 133300 ft³
